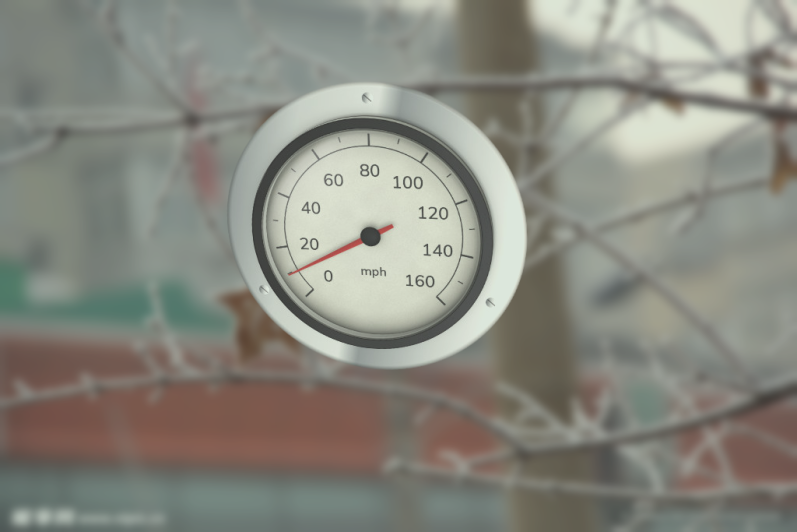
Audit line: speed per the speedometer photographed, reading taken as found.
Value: 10 mph
